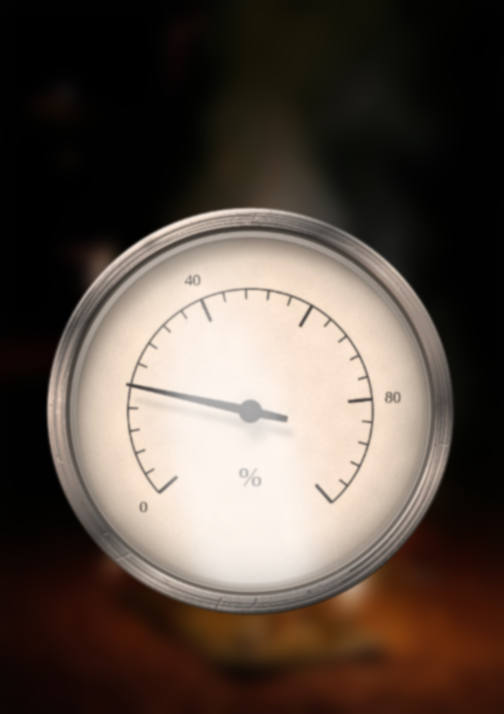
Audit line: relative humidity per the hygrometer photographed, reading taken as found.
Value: 20 %
